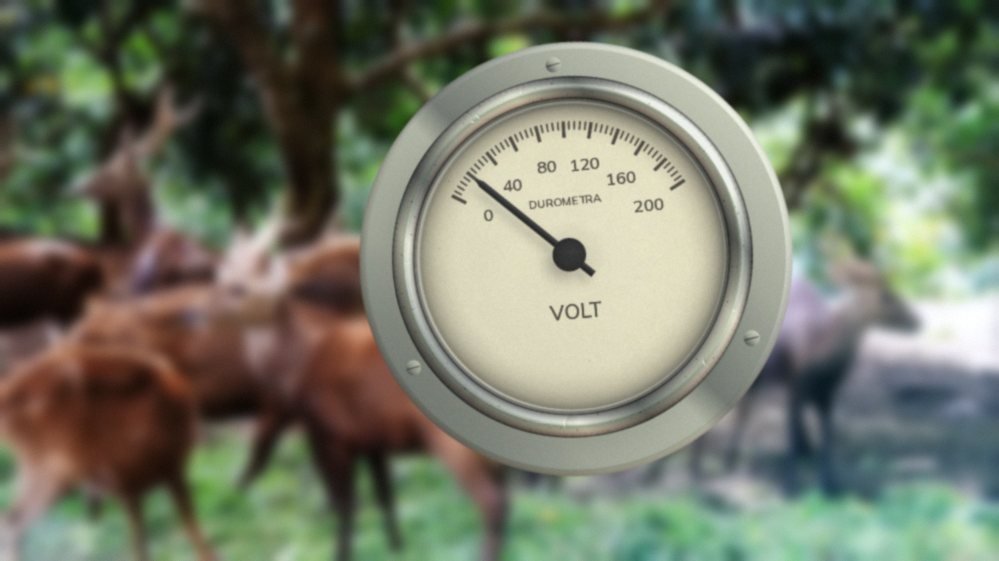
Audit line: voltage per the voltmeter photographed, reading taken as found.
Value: 20 V
